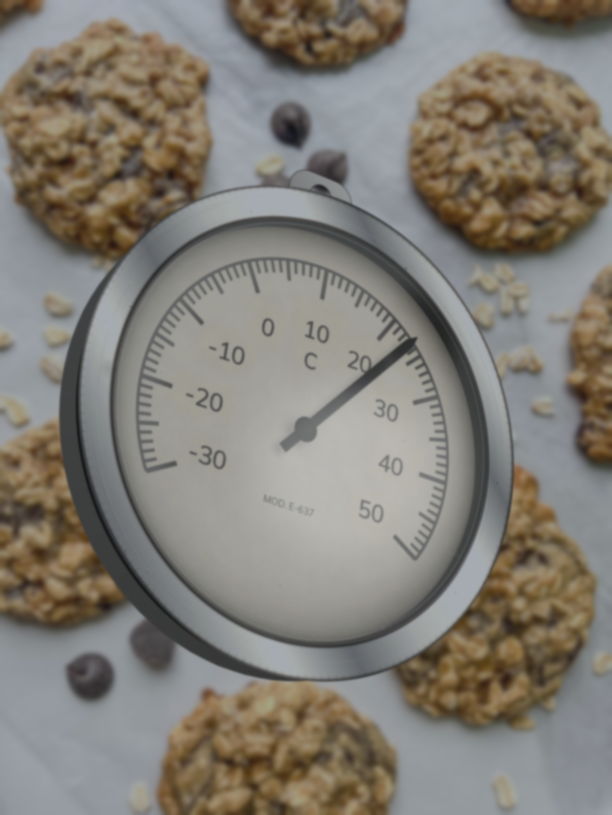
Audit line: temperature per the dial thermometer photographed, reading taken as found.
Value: 23 °C
